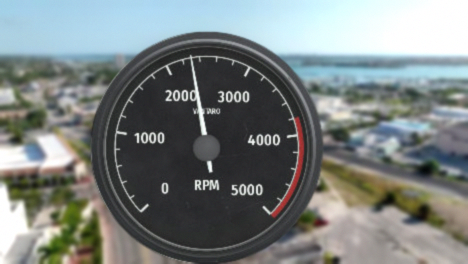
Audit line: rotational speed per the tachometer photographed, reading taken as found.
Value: 2300 rpm
